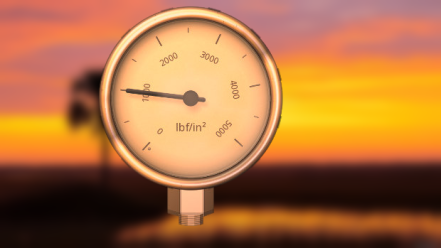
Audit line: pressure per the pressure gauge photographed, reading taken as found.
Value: 1000 psi
